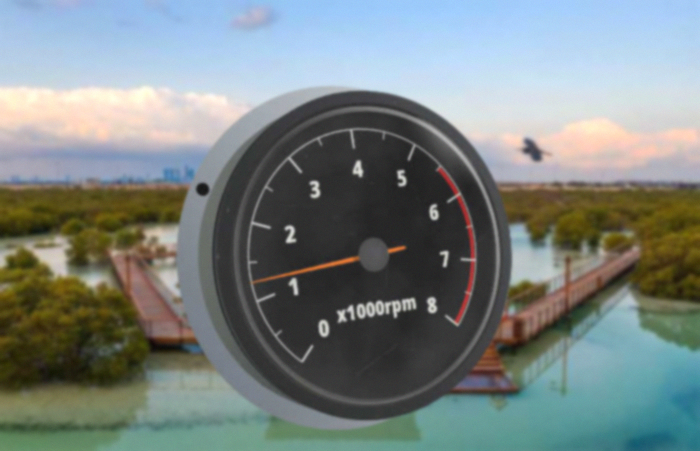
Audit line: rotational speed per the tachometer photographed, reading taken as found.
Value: 1250 rpm
